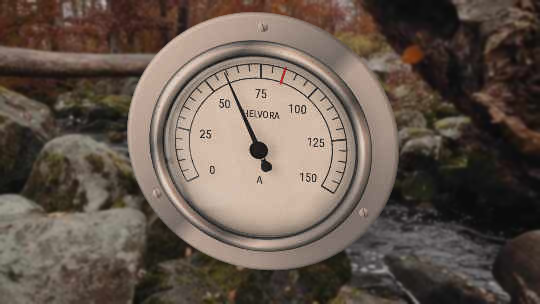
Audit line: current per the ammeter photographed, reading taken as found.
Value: 60 A
